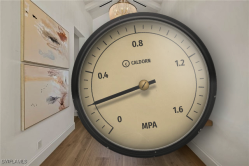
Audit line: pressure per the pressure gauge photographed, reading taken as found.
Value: 0.2 MPa
